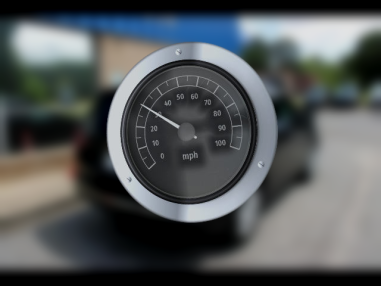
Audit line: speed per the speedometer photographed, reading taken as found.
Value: 30 mph
